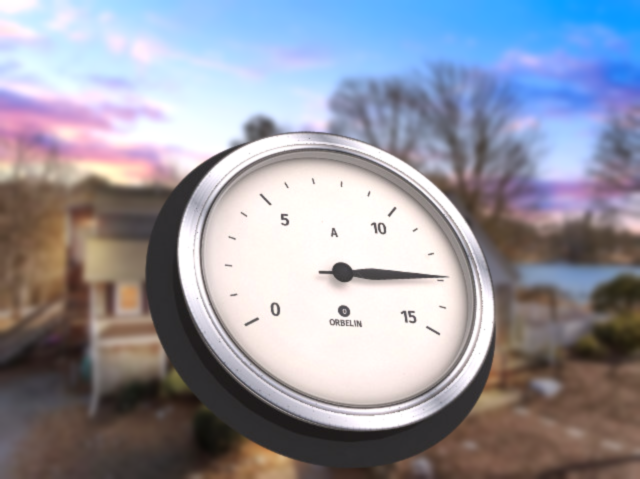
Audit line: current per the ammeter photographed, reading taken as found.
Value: 13 A
